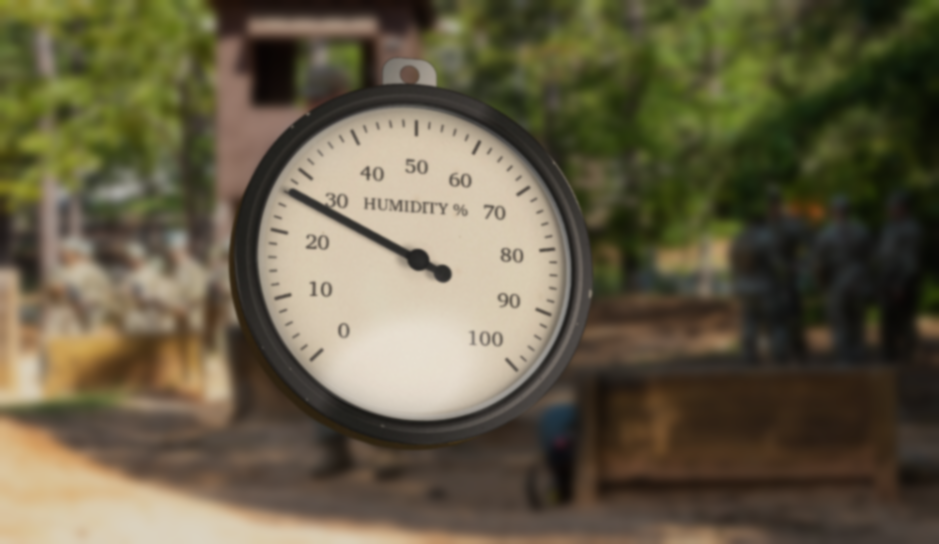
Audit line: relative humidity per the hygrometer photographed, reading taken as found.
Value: 26 %
